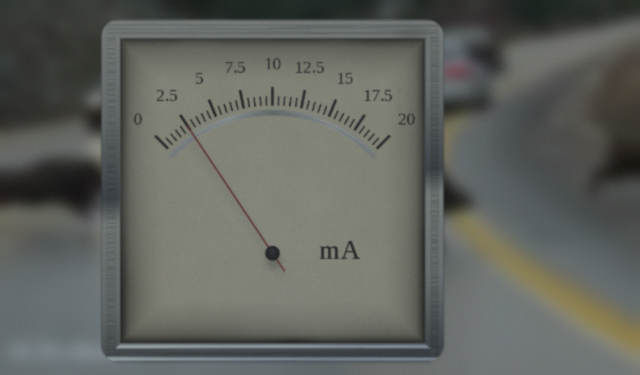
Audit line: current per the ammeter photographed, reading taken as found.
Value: 2.5 mA
